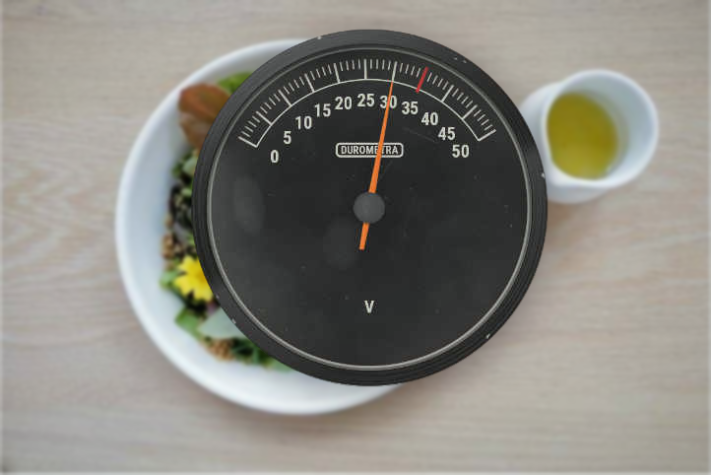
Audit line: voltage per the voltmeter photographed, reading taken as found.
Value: 30 V
